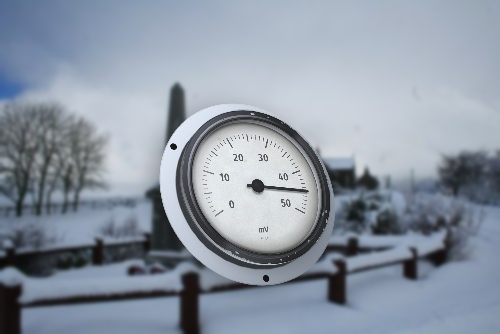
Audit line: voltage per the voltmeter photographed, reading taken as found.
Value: 45 mV
